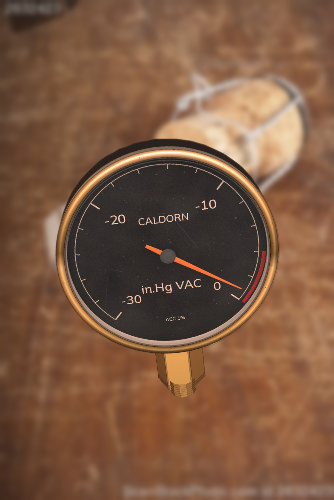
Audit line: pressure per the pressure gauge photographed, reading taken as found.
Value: -1 inHg
